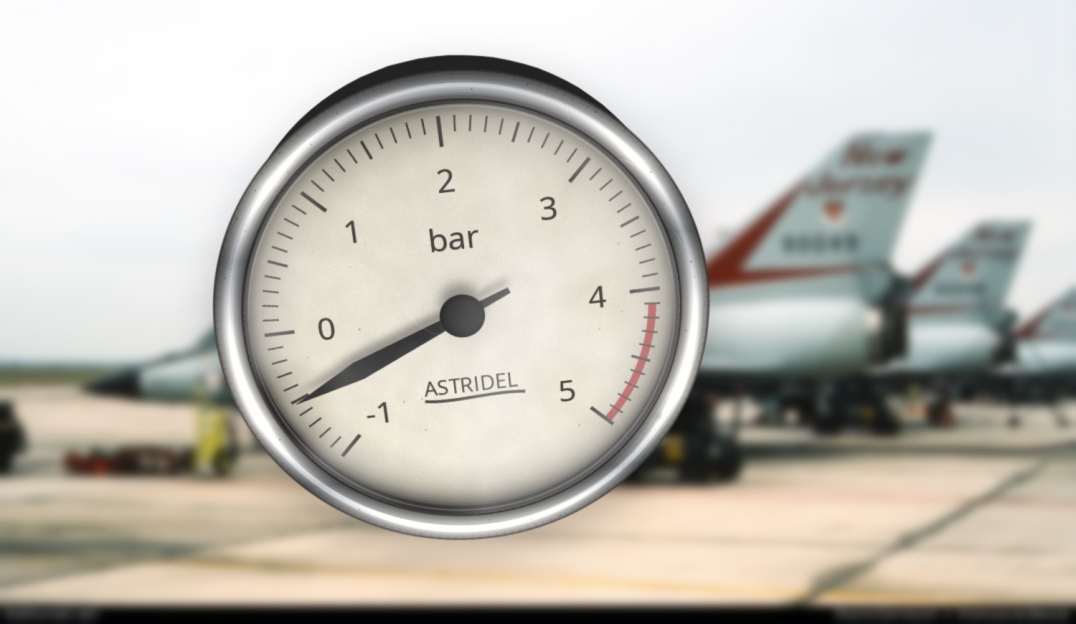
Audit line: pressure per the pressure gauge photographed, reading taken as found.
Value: -0.5 bar
